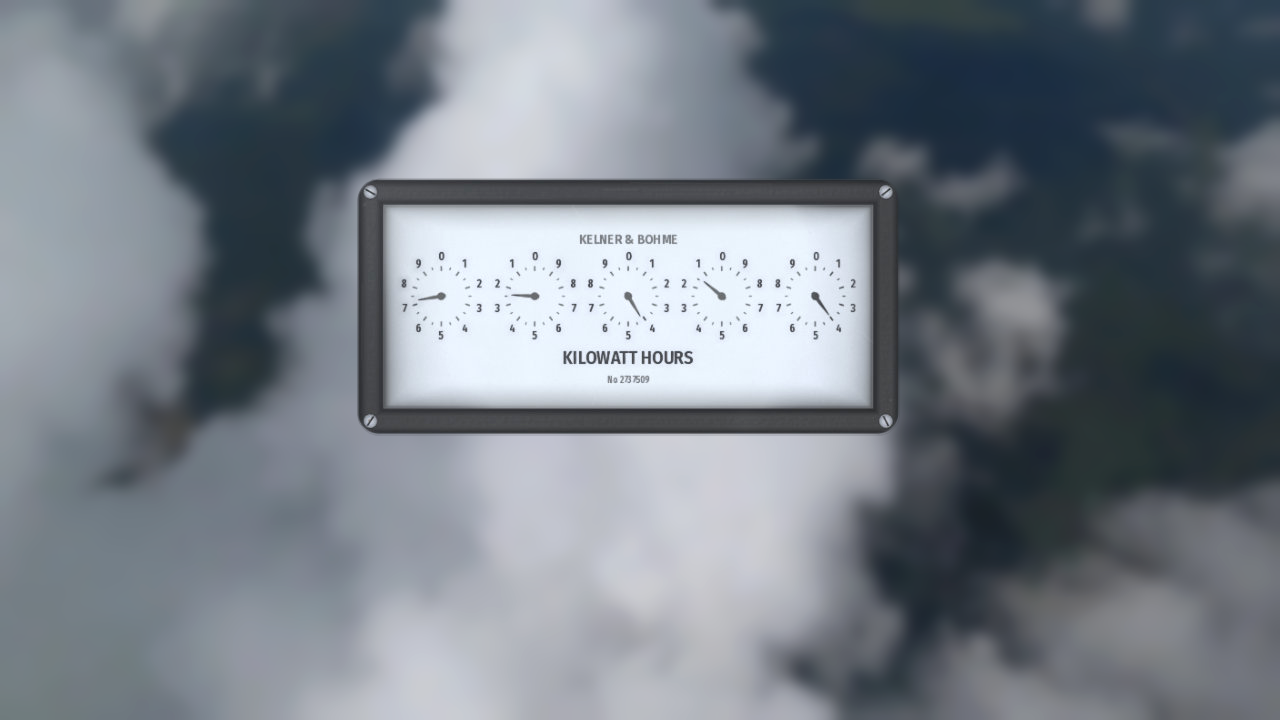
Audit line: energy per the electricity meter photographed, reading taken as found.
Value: 72414 kWh
